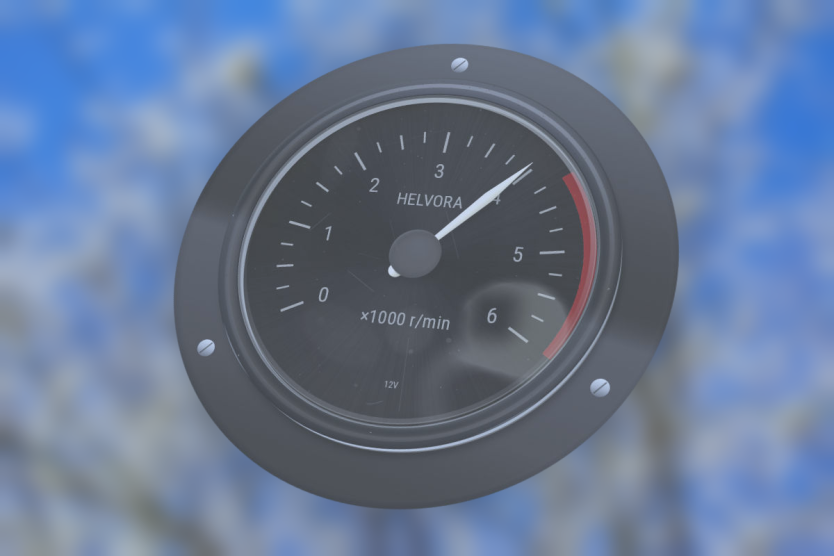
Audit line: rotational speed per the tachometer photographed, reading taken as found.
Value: 4000 rpm
